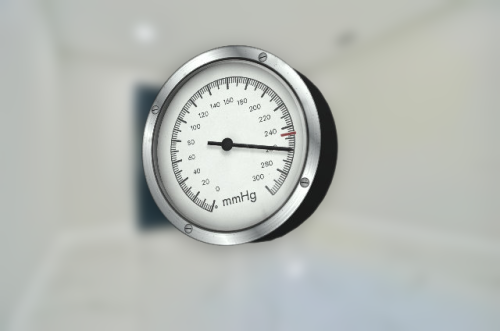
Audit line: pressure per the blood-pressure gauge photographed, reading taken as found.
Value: 260 mmHg
